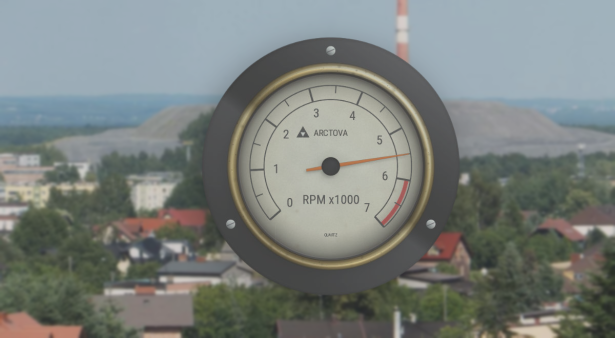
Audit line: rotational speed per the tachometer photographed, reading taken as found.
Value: 5500 rpm
